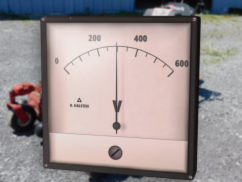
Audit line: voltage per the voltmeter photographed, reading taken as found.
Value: 300 V
